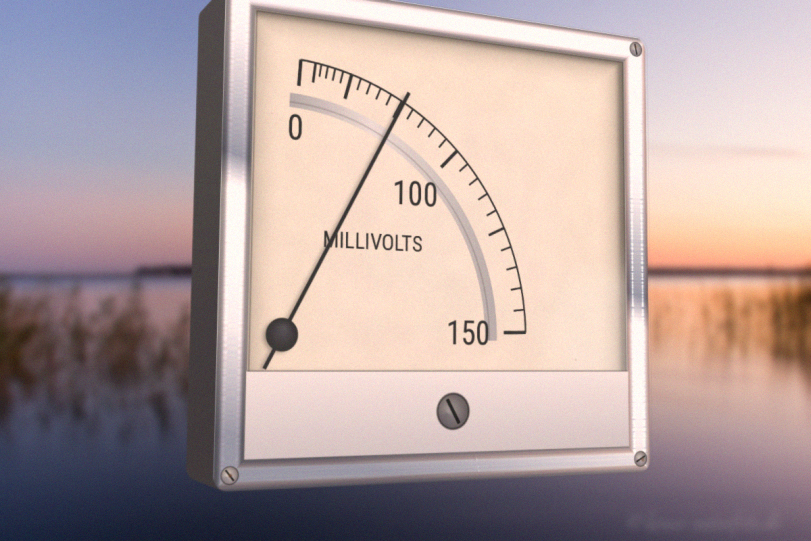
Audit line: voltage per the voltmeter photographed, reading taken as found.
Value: 75 mV
